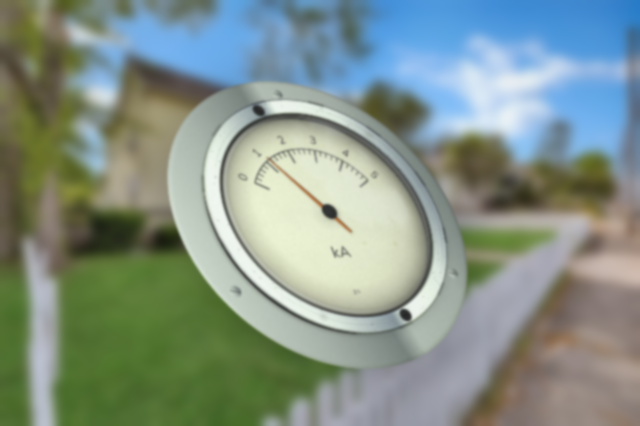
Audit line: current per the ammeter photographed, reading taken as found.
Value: 1 kA
